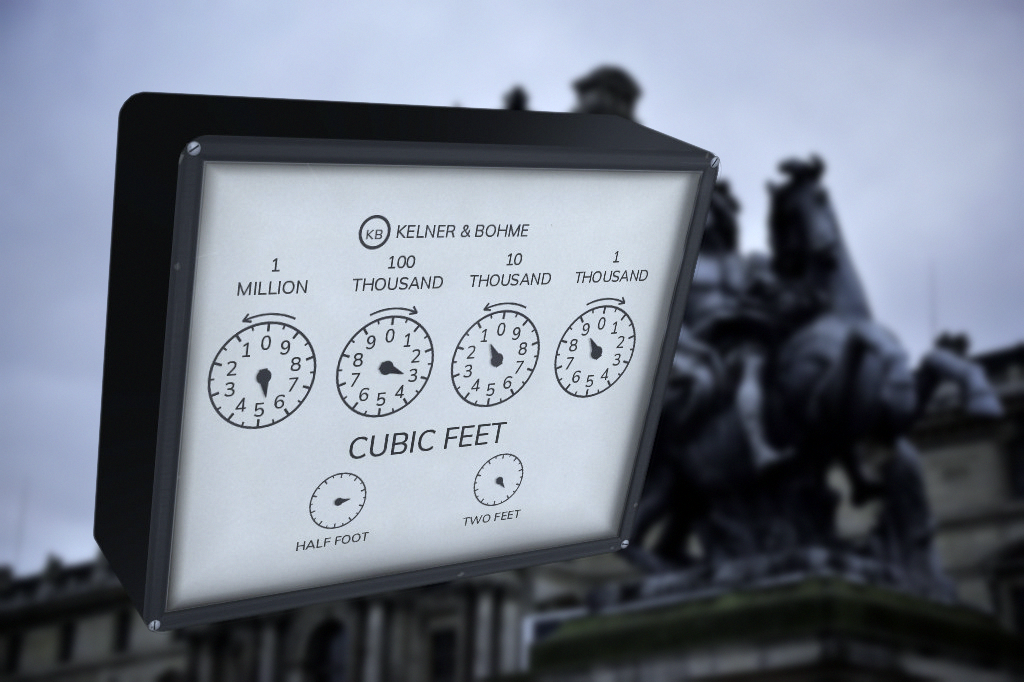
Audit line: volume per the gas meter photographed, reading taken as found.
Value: 530900 ft³
